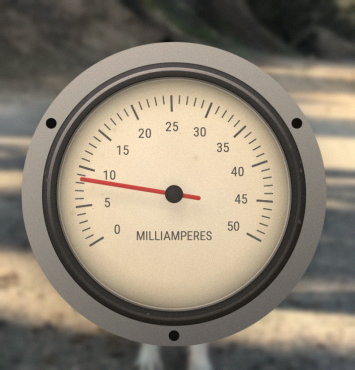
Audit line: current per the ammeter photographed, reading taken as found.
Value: 8.5 mA
